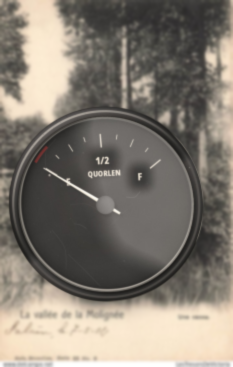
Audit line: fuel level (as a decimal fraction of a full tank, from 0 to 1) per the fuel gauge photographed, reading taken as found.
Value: 0
